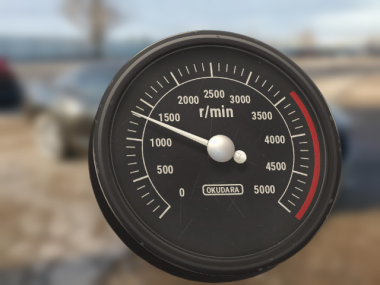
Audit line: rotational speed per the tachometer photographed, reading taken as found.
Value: 1300 rpm
